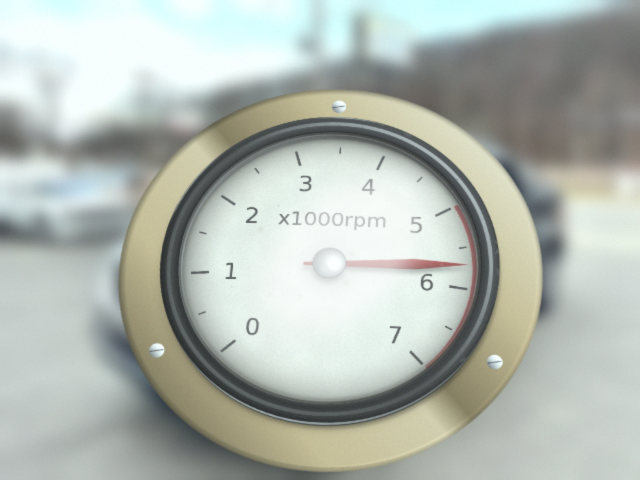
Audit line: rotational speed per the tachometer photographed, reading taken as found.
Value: 5750 rpm
